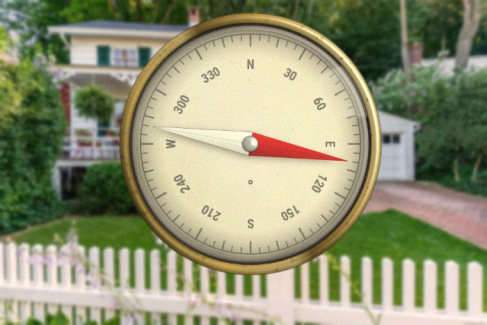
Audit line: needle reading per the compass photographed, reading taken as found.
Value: 100 °
